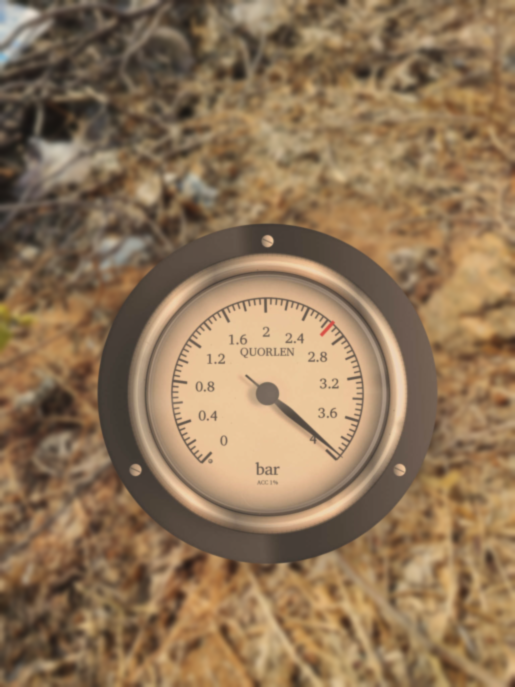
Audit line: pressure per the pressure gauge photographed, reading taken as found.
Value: 3.95 bar
